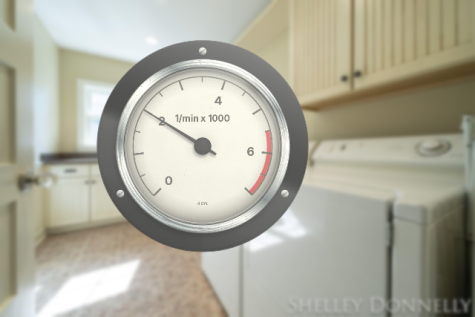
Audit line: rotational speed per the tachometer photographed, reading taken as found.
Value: 2000 rpm
